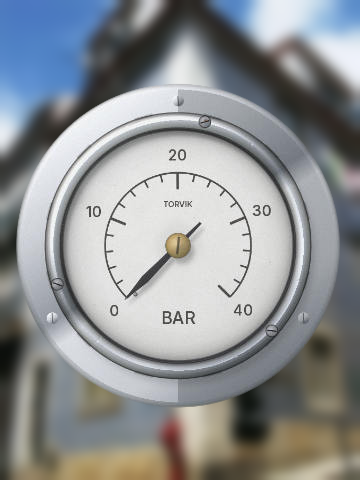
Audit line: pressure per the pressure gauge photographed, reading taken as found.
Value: 0 bar
